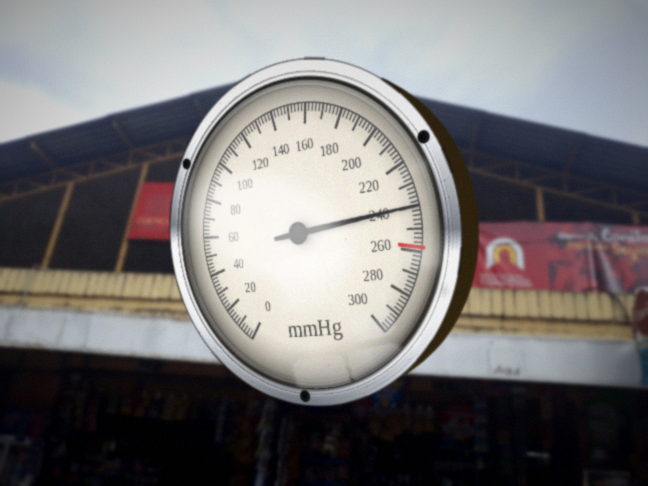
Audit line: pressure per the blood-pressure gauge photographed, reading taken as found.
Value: 240 mmHg
